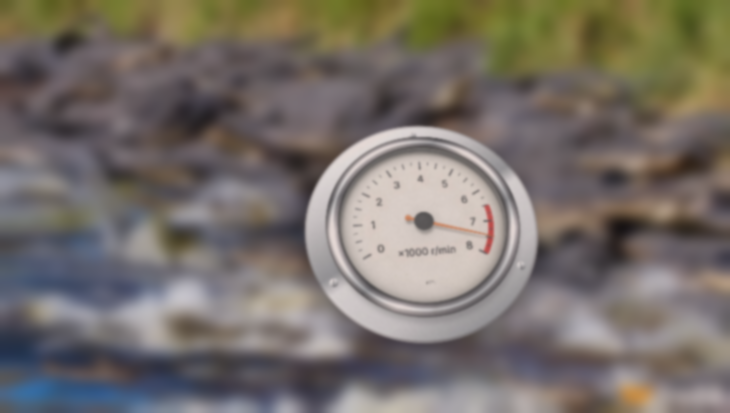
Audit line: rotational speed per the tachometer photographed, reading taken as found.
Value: 7500 rpm
